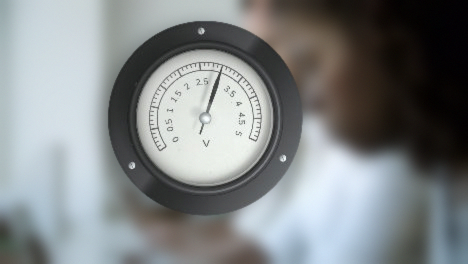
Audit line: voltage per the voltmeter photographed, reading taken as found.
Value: 3 V
